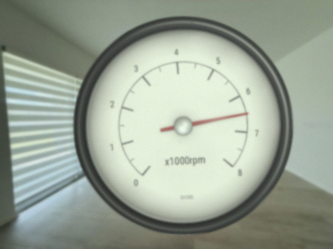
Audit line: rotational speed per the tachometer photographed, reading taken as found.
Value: 6500 rpm
